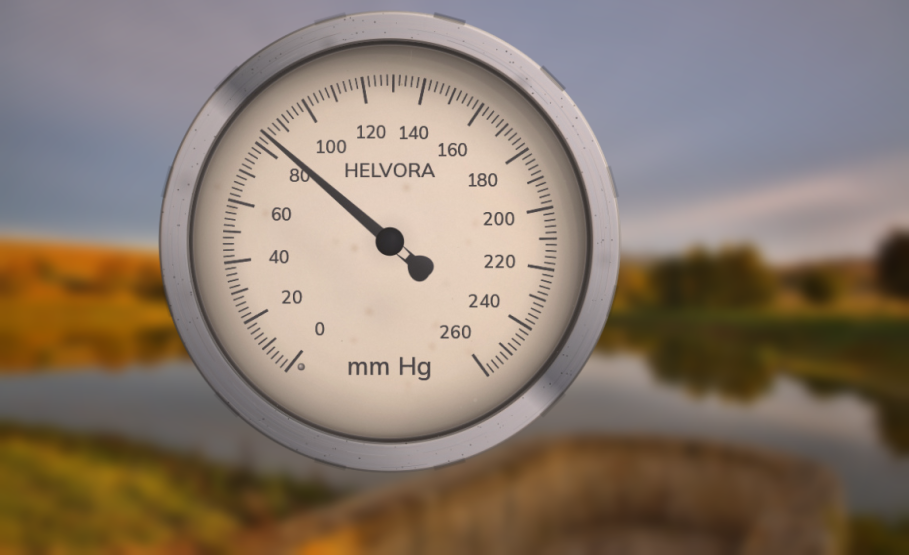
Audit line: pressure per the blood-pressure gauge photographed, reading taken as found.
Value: 84 mmHg
